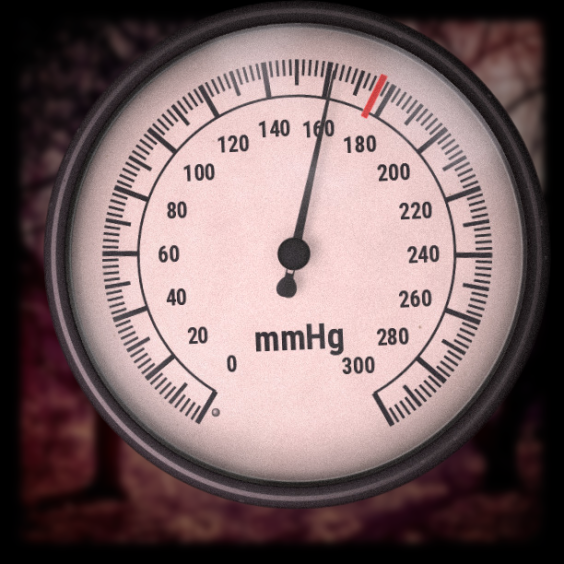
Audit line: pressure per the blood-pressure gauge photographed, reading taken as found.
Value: 162 mmHg
